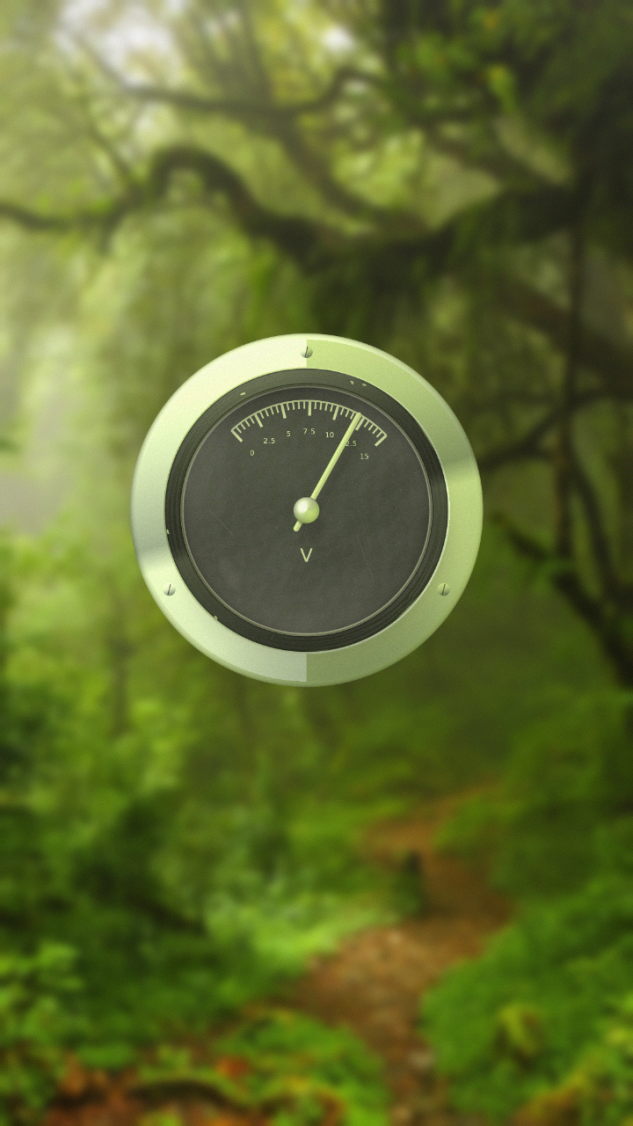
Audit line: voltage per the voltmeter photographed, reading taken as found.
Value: 12 V
